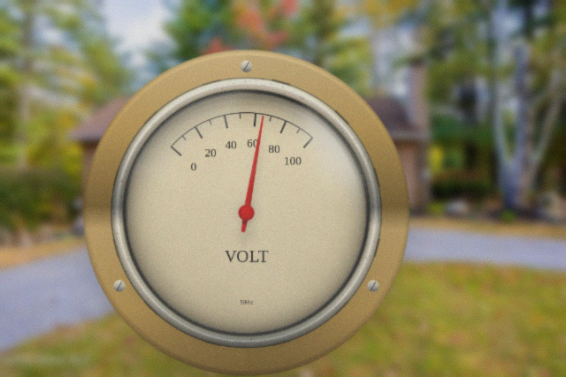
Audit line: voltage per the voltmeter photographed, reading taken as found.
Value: 65 V
